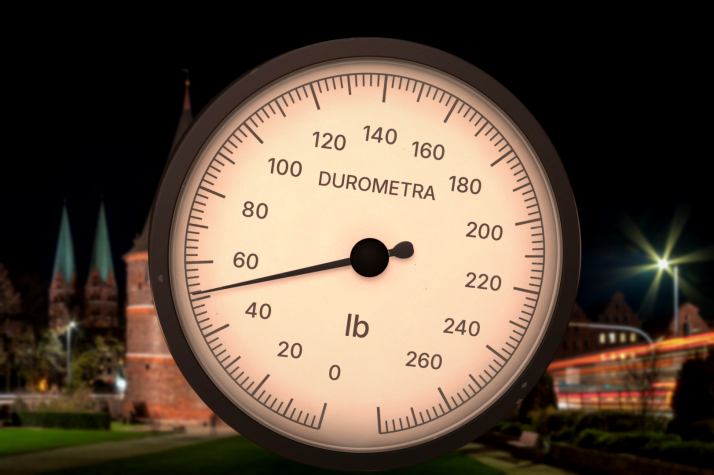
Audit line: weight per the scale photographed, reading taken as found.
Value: 52 lb
